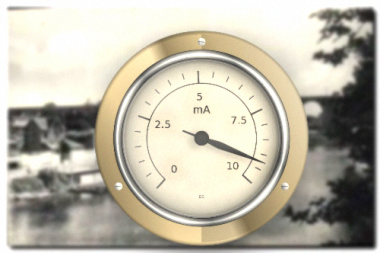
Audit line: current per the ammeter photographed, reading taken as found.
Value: 9.25 mA
